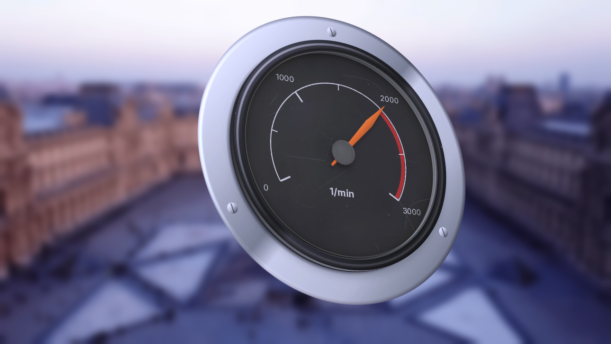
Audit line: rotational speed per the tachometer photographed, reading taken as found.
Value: 2000 rpm
